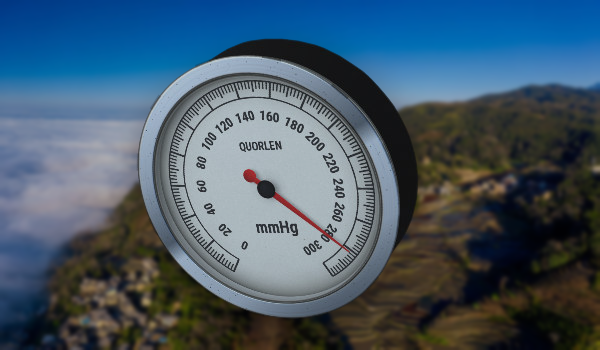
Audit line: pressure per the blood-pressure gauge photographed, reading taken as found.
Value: 280 mmHg
